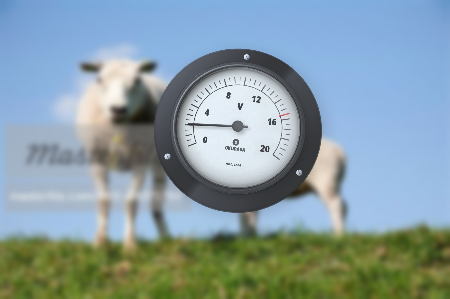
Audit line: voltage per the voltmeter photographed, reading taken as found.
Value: 2 V
